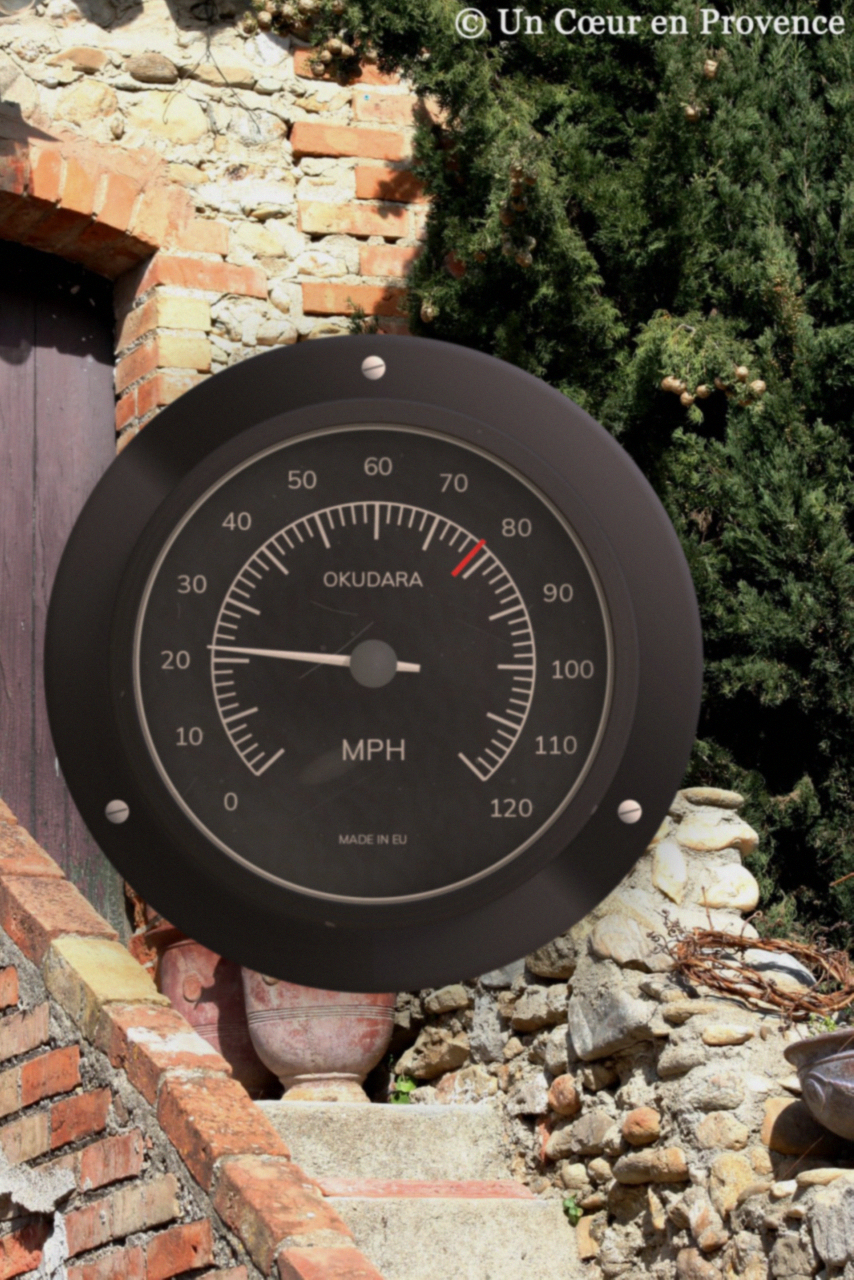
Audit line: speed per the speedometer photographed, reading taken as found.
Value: 22 mph
